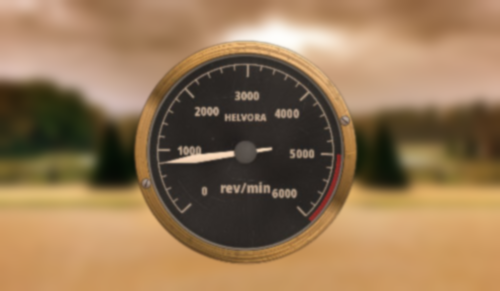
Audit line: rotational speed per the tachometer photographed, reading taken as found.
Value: 800 rpm
